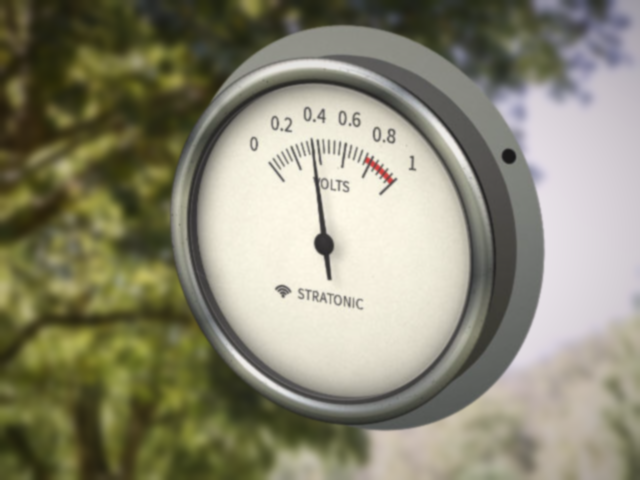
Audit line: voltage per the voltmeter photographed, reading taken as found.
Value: 0.4 V
